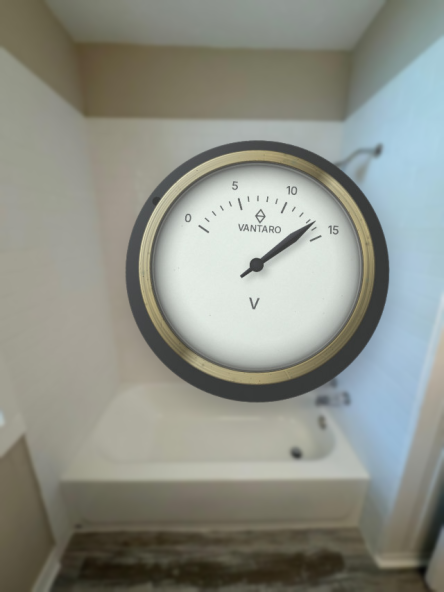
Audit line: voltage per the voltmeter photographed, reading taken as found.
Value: 13.5 V
